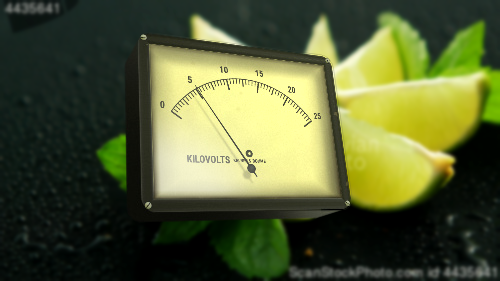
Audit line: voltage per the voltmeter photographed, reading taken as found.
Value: 5 kV
